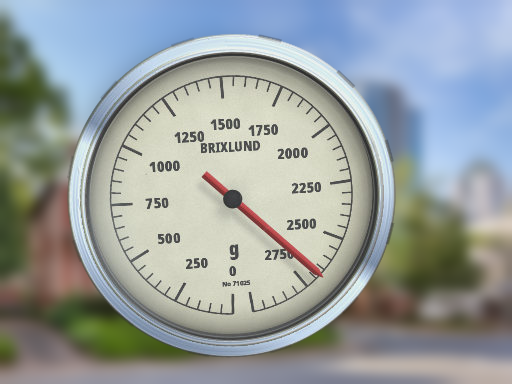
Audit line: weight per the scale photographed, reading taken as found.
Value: 2675 g
